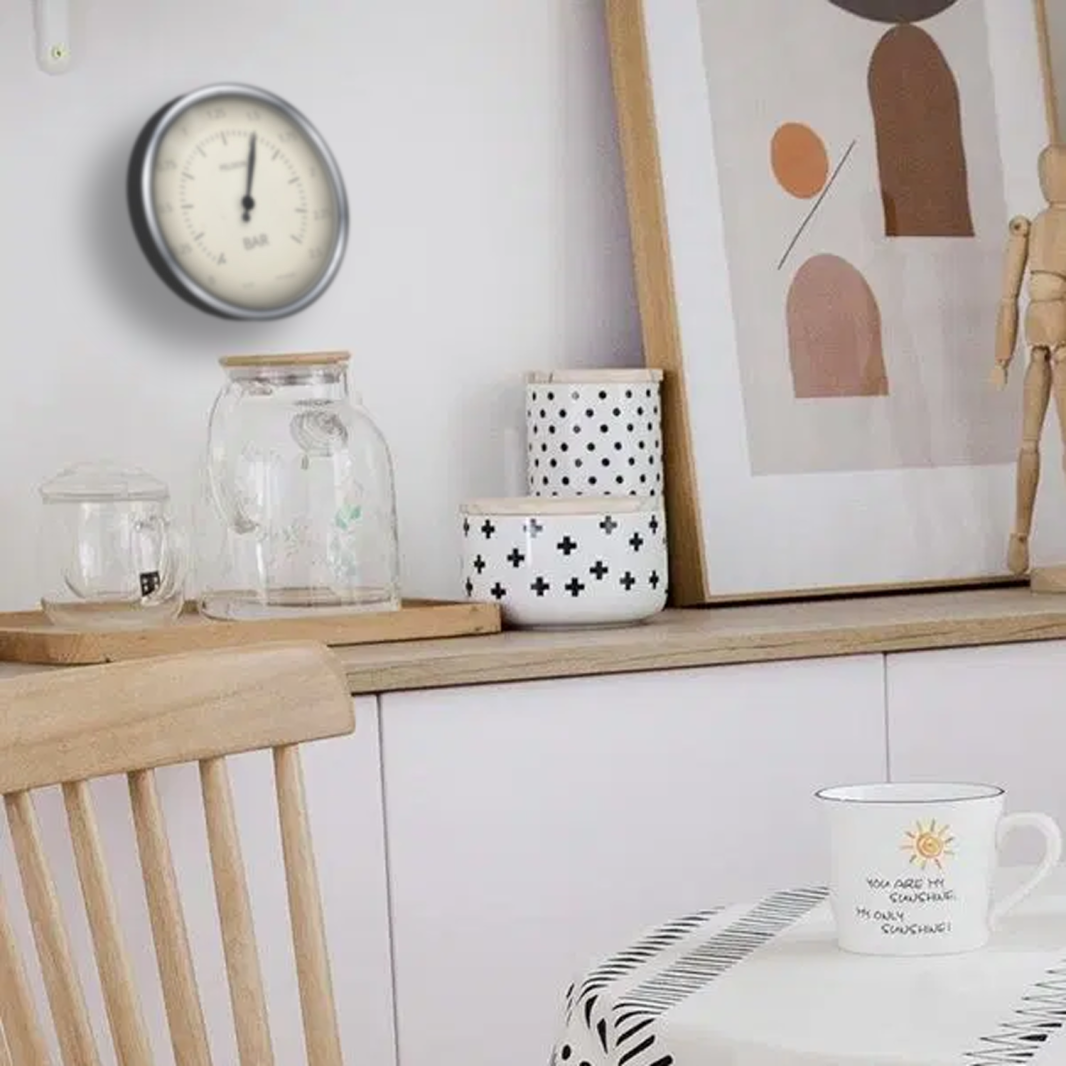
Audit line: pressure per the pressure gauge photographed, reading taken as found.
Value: 1.5 bar
